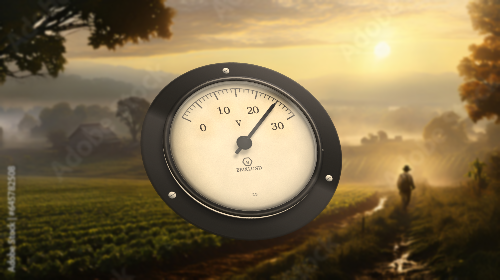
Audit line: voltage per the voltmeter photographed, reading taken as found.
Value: 25 V
